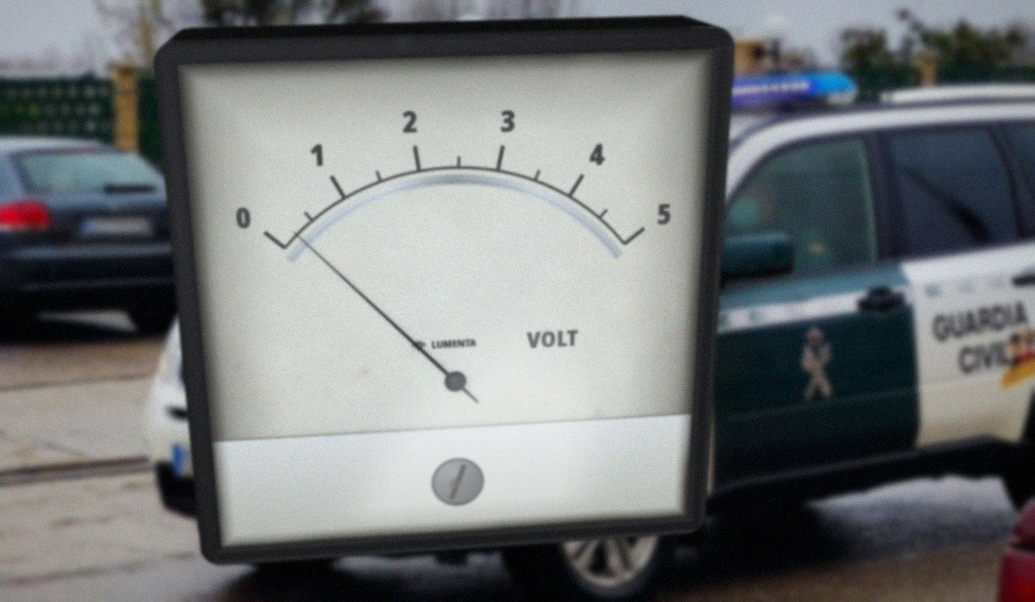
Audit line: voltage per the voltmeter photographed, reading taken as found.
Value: 0.25 V
